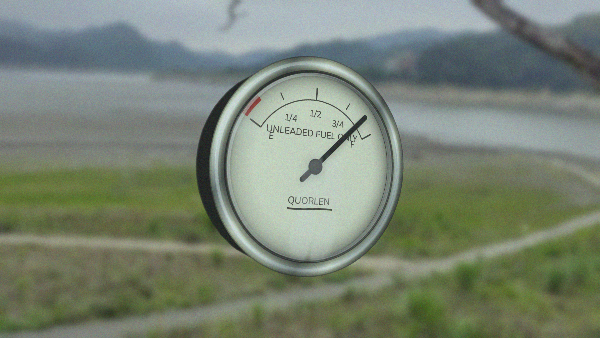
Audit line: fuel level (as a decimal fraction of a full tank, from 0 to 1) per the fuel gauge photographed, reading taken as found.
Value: 0.875
